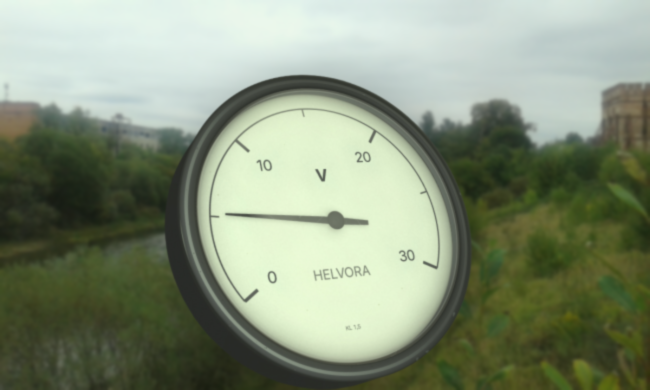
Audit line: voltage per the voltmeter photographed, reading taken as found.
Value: 5 V
